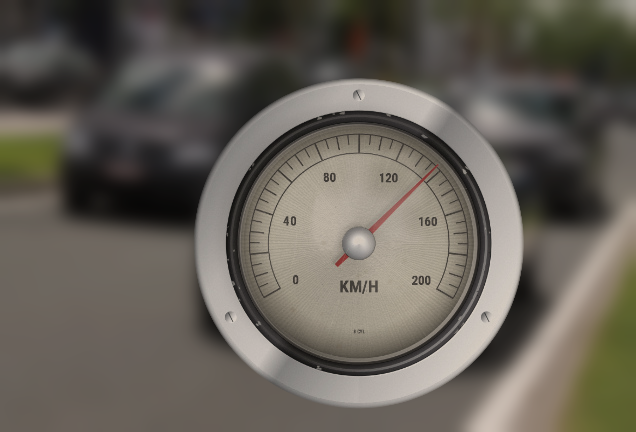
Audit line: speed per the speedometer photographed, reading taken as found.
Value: 137.5 km/h
